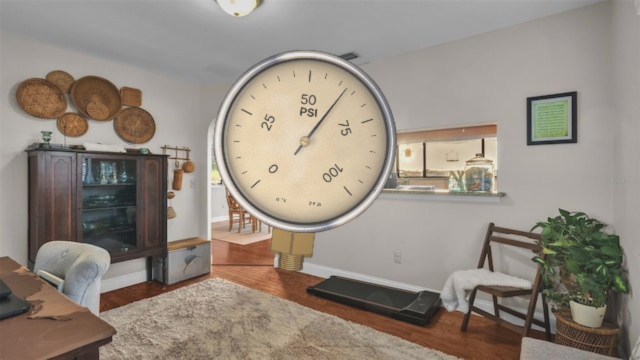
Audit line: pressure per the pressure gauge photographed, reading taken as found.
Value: 62.5 psi
